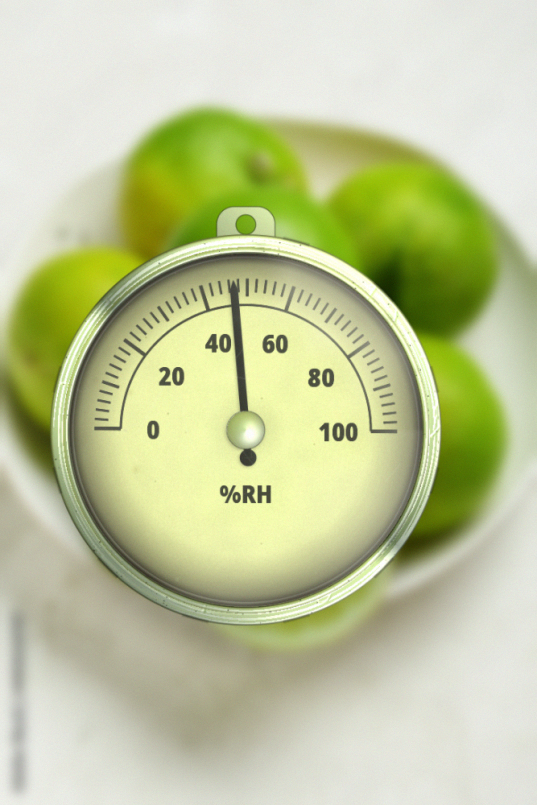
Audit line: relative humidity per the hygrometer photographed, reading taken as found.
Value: 47 %
